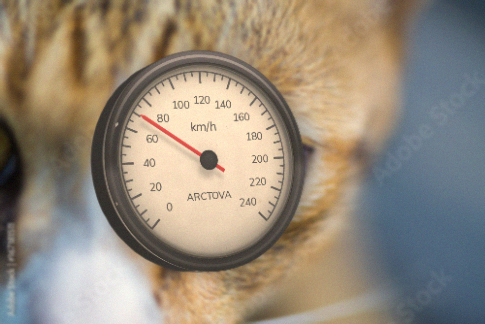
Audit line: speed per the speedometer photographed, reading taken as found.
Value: 70 km/h
